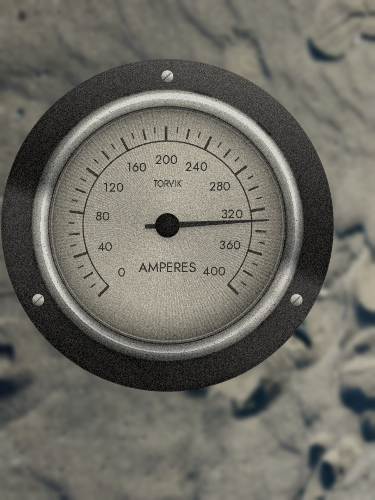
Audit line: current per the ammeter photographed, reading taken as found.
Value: 330 A
